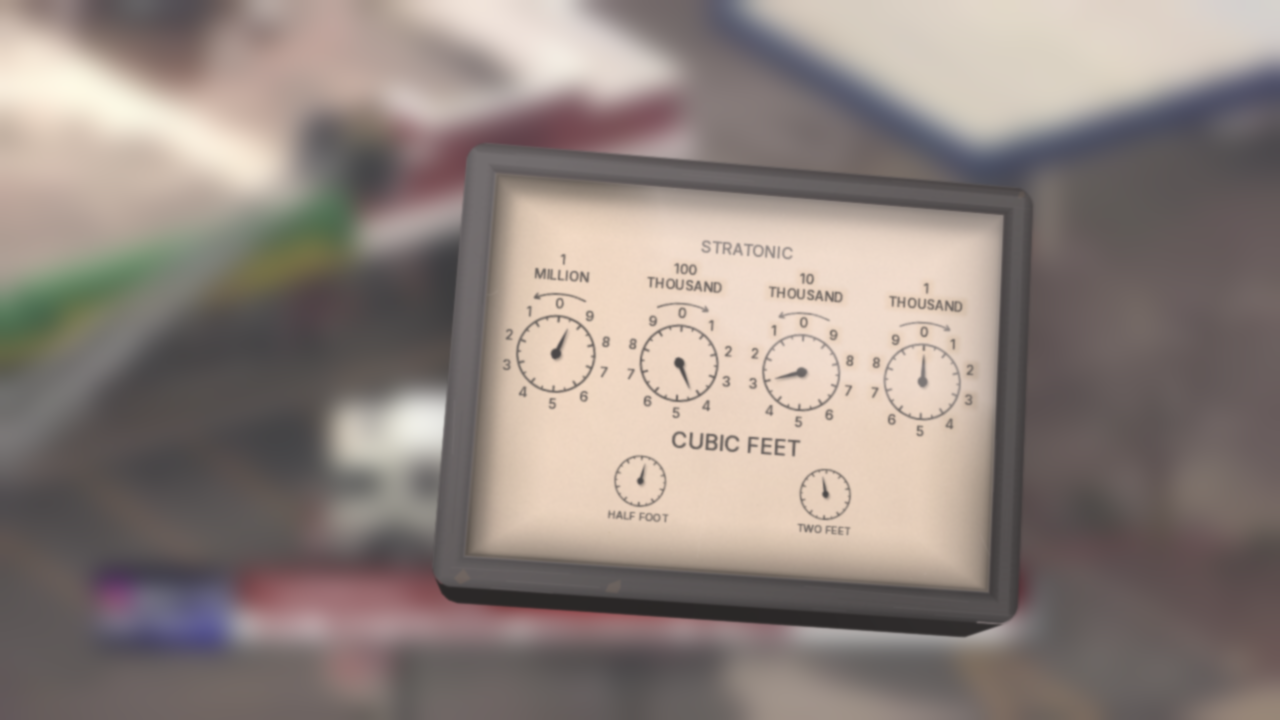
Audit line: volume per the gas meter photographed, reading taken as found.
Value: 943000 ft³
